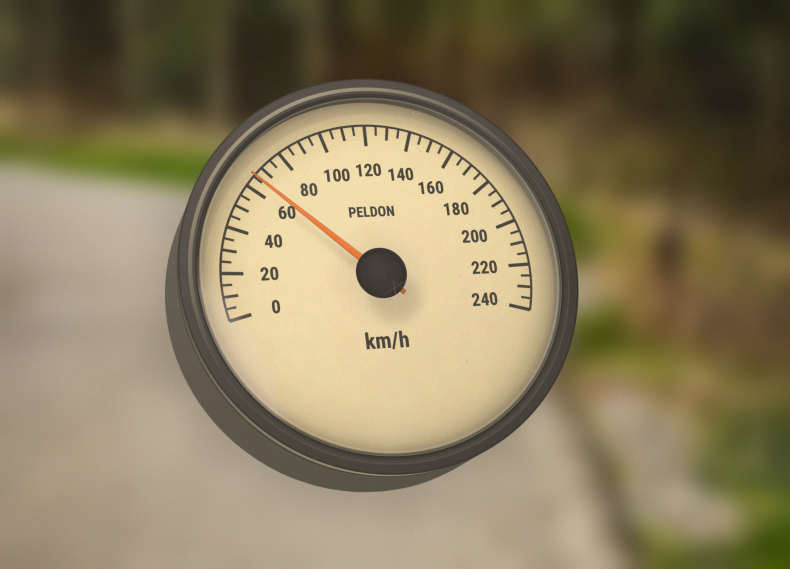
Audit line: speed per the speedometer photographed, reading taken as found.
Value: 65 km/h
